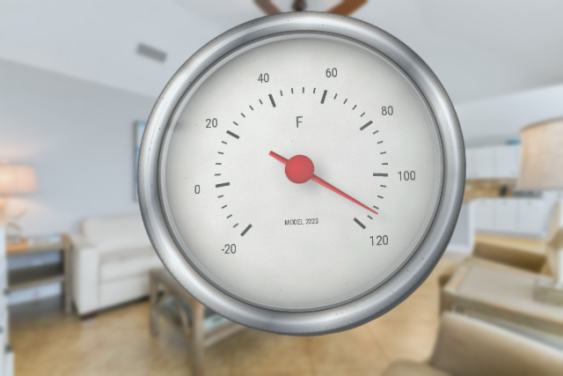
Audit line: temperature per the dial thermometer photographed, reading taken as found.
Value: 114 °F
